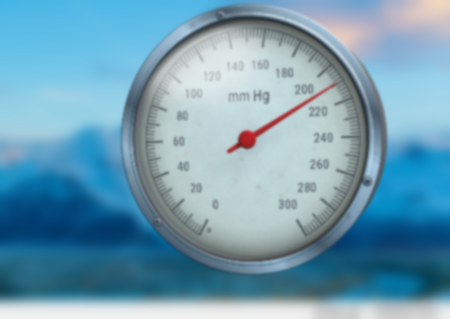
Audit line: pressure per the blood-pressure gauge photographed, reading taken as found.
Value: 210 mmHg
